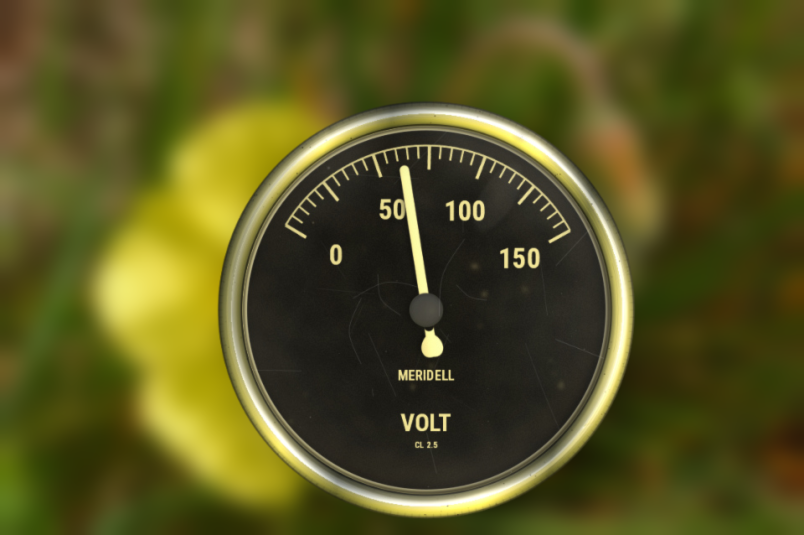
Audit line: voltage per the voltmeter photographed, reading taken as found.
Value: 62.5 V
